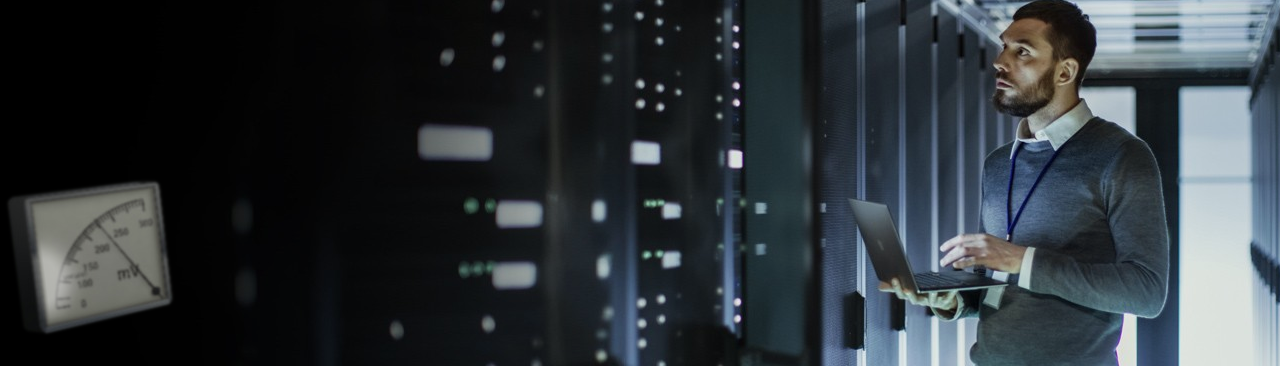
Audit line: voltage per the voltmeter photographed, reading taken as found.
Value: 225 mV
